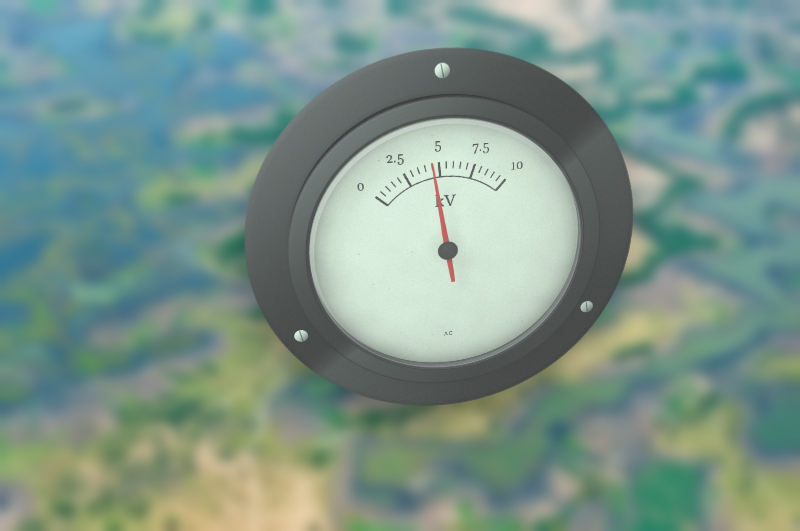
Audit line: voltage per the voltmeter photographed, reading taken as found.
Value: 4.5 kV
